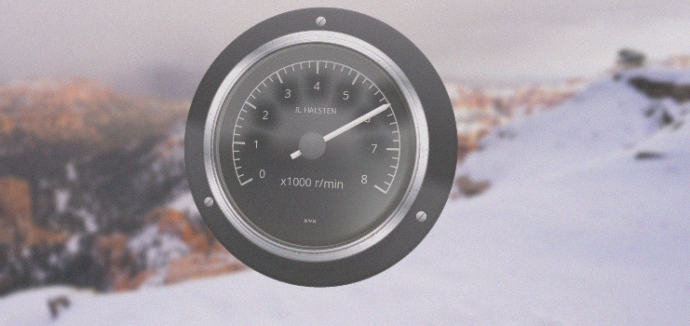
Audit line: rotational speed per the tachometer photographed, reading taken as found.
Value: 6000 rpm
